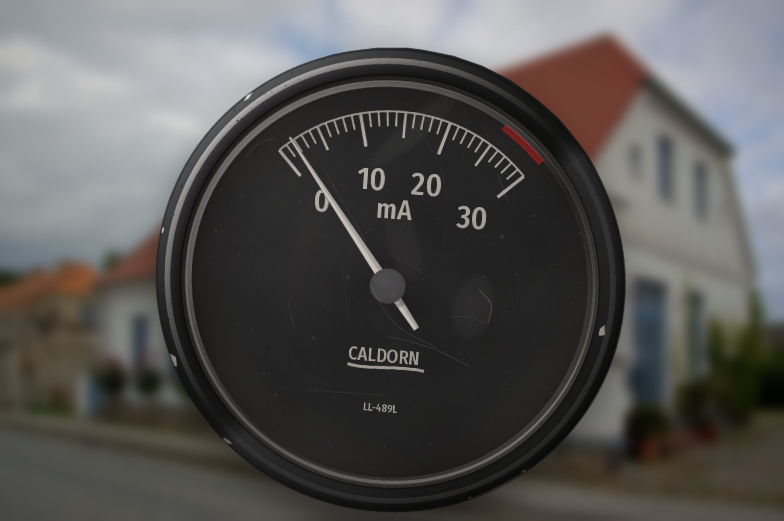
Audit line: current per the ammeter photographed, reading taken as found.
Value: 2 mA
